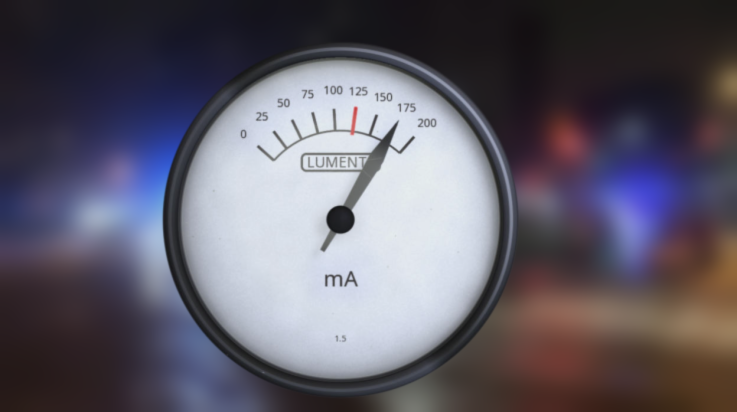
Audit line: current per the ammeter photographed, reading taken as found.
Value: 175 mA
